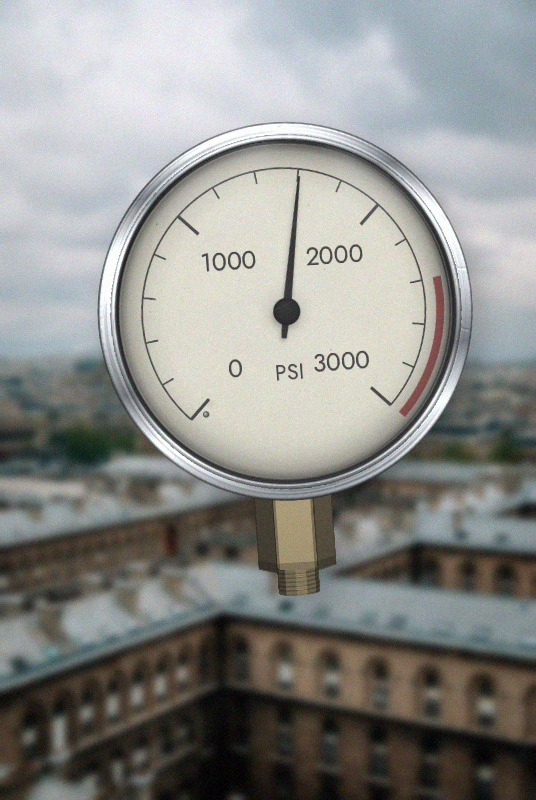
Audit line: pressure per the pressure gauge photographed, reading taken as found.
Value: 1600 psi
